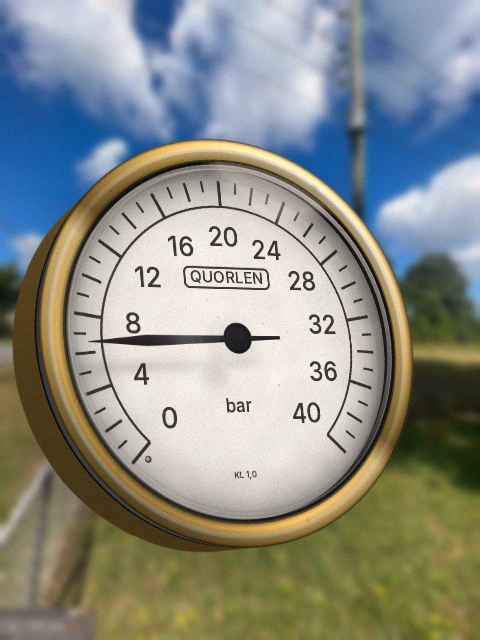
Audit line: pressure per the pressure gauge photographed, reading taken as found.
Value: 6.5 bar
